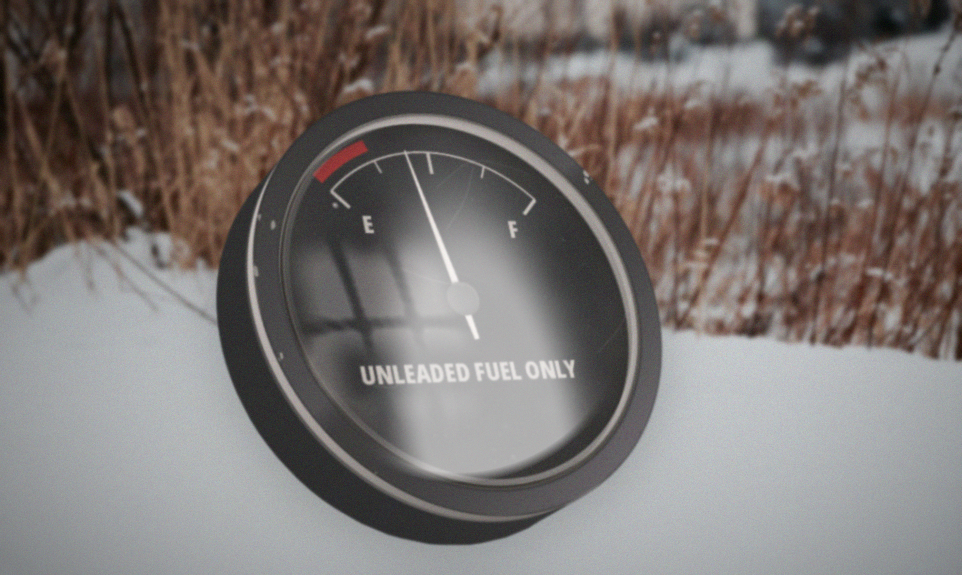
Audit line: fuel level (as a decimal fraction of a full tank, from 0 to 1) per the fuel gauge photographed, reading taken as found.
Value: 0.375
